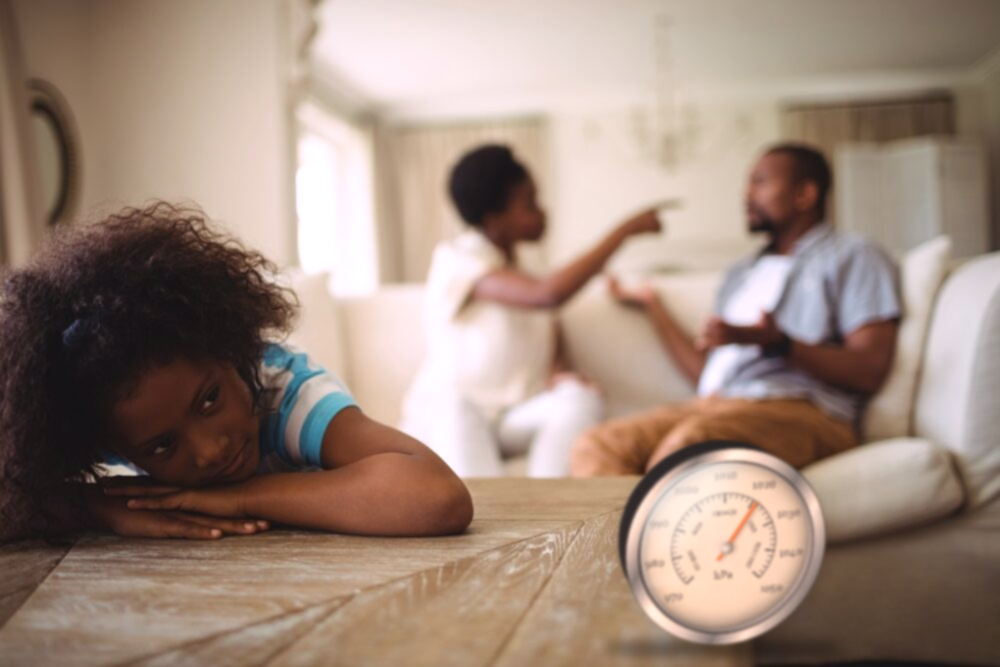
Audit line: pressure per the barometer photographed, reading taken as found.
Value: 1020 hPa
